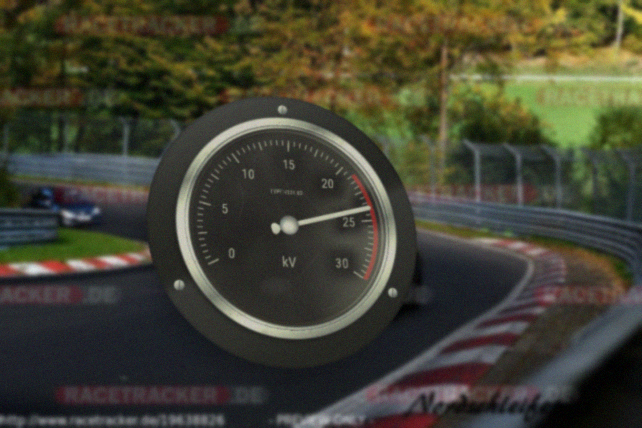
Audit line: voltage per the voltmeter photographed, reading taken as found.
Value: 24 kV
